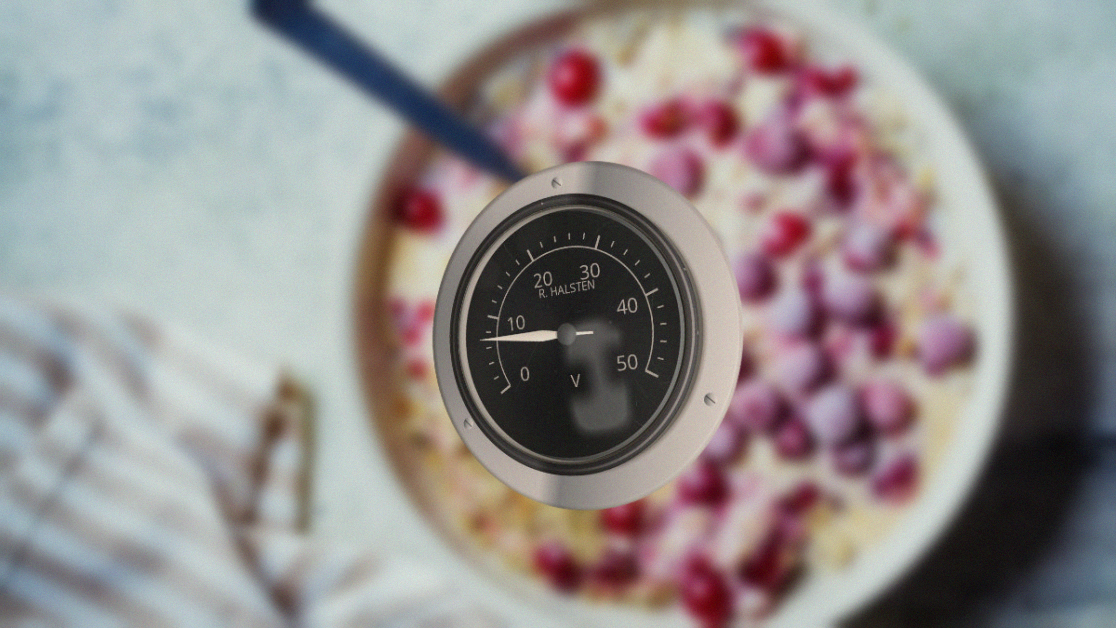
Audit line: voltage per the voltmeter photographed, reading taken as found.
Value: 7 V
